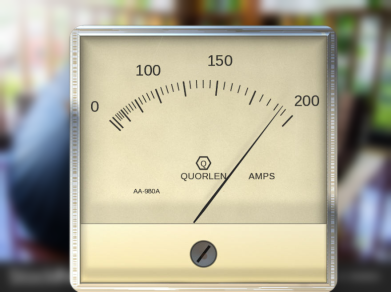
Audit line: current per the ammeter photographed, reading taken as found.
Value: 192.5 A
